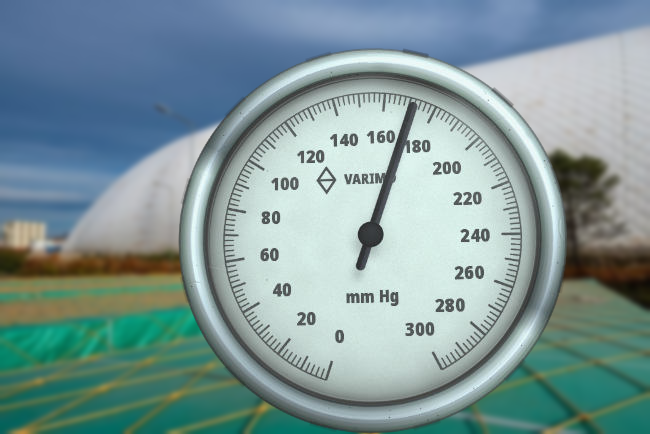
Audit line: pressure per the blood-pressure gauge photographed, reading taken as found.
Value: 172 mmHg
